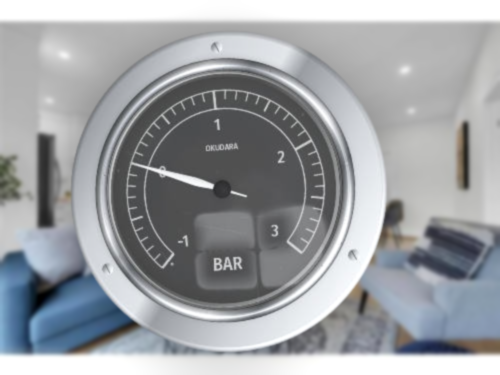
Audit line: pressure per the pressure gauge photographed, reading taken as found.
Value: 0 bar
